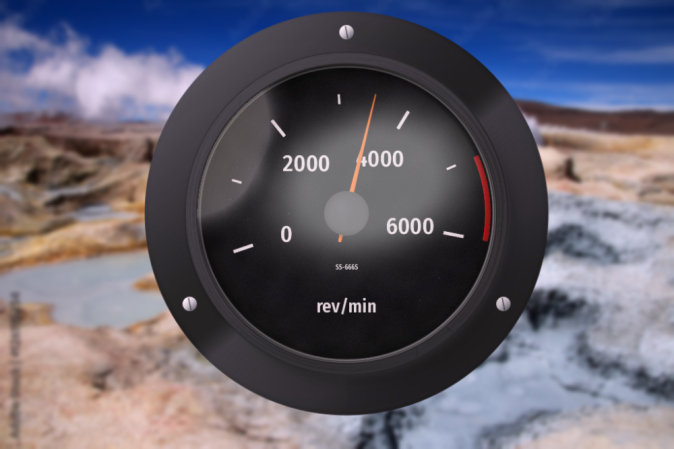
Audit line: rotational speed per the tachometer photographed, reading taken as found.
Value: 3500 rpm
